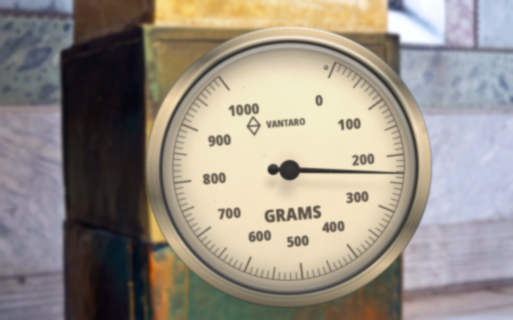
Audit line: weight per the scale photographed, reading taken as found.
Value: 230 g
